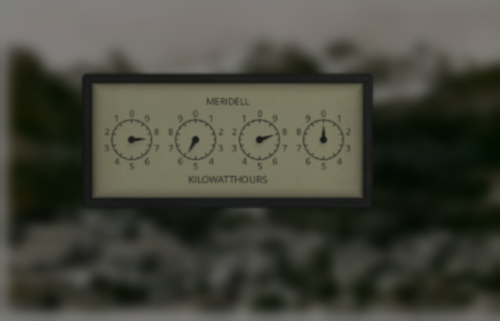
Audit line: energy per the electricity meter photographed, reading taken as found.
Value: 7580 kWh
